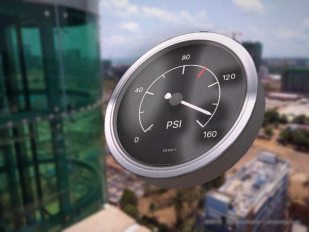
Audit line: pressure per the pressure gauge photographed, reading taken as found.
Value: 150 psi
